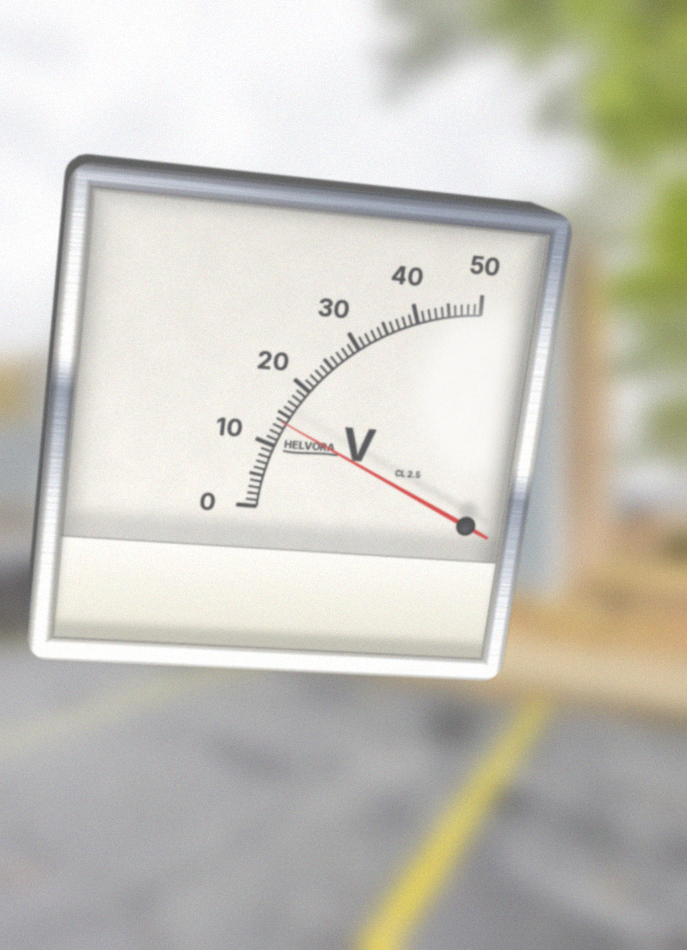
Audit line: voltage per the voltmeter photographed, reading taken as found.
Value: 14 V
